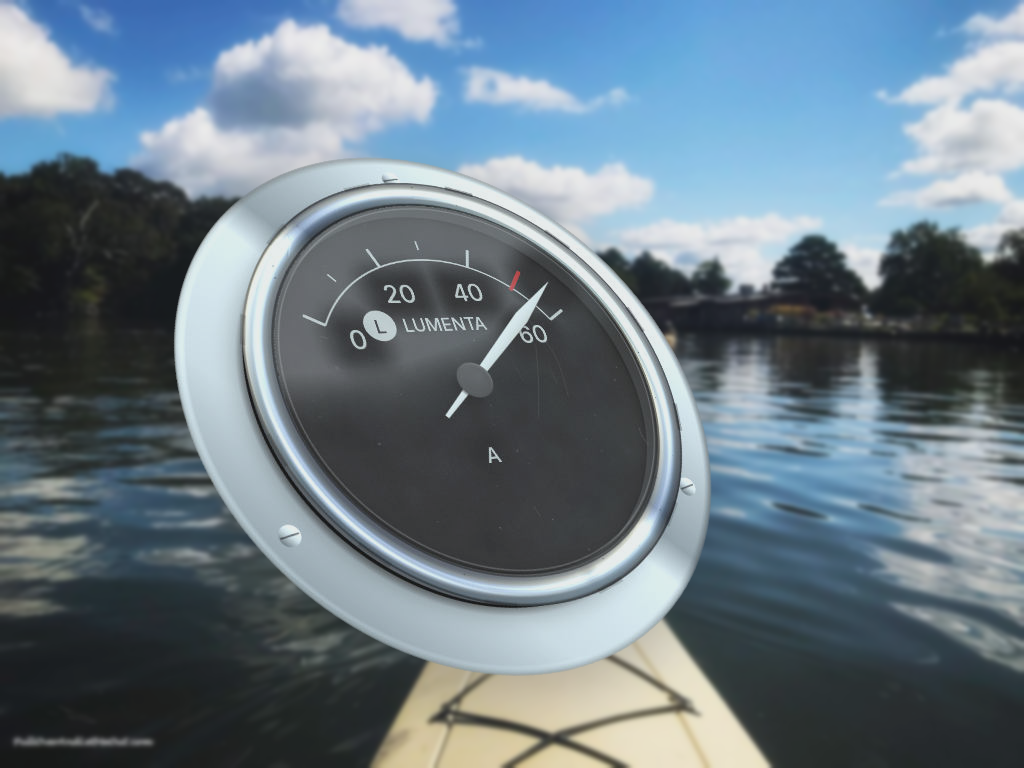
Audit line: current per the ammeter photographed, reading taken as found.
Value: 55 A
